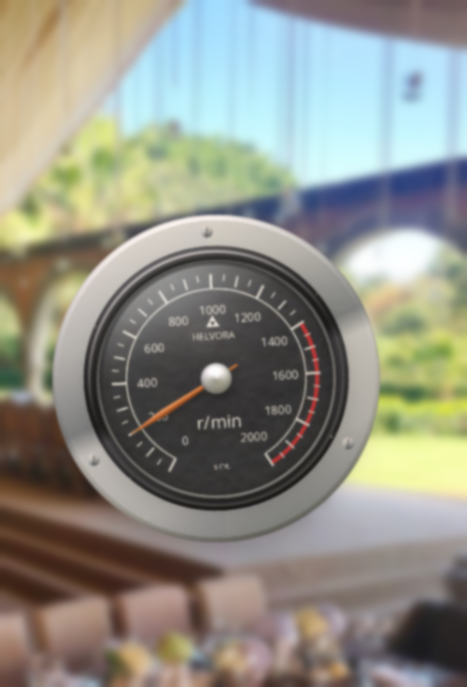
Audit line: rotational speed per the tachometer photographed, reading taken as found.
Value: 200 rpm
